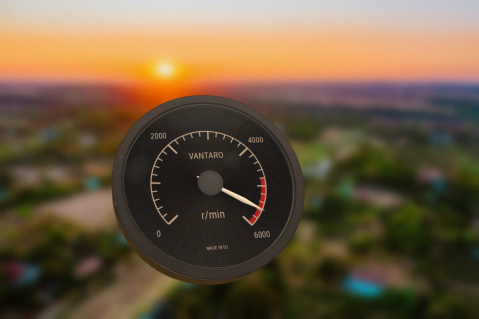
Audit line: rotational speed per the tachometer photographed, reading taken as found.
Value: 5600 rpm
